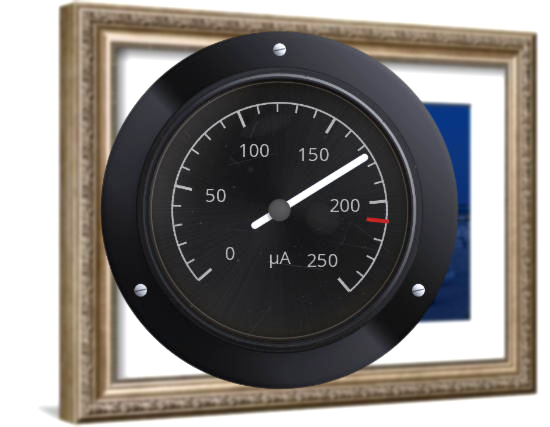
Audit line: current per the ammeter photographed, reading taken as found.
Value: 175 µA
